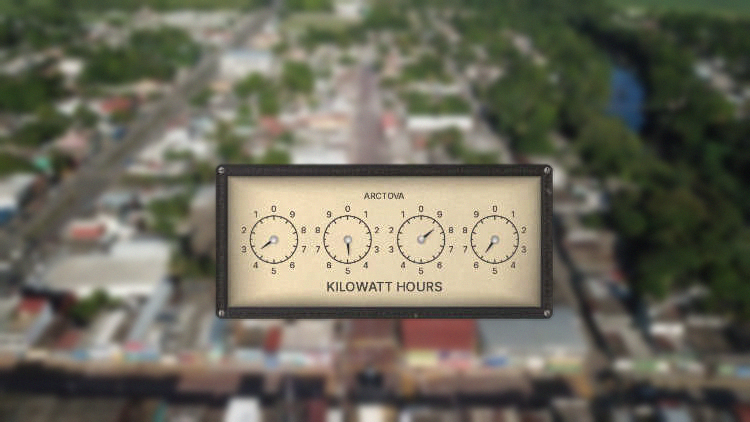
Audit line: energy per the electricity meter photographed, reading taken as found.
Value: 3486 kWh
